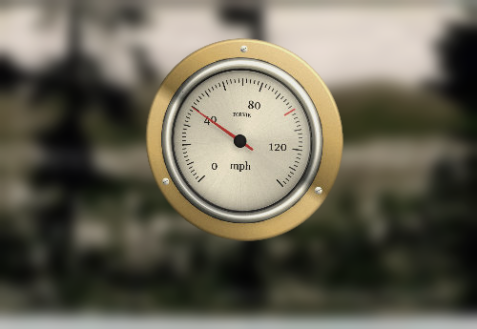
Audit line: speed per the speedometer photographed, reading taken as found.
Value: 40 mph
